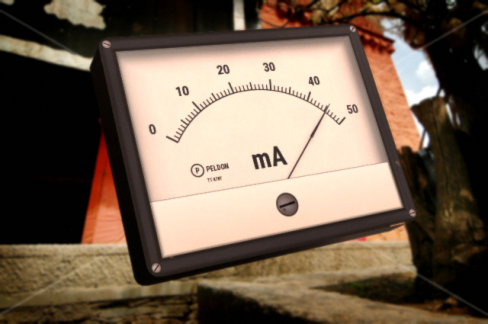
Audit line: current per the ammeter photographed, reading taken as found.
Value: 45 mA
